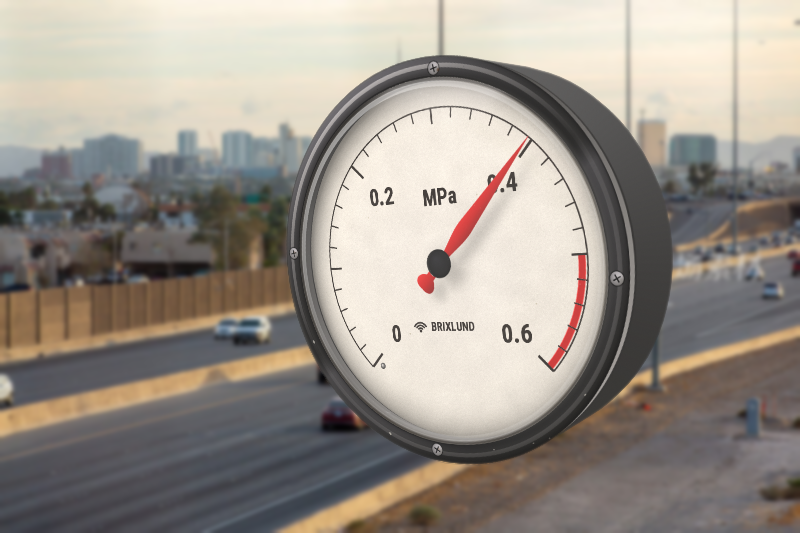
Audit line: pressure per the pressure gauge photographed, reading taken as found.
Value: 0.4 MPa
